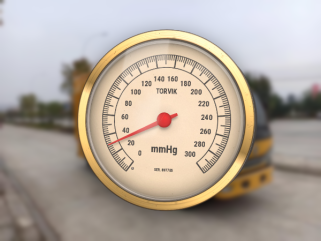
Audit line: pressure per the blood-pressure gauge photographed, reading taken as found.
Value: 30 mmHg
